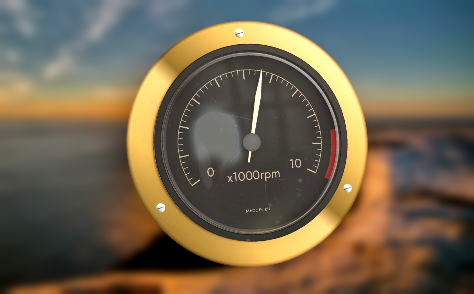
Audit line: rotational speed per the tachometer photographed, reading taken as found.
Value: 5600 rpm
